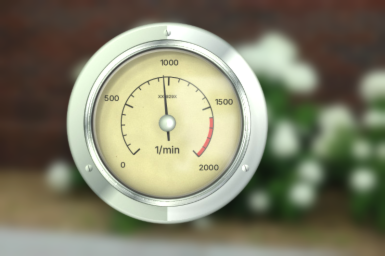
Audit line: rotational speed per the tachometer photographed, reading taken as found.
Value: 950 rpm
